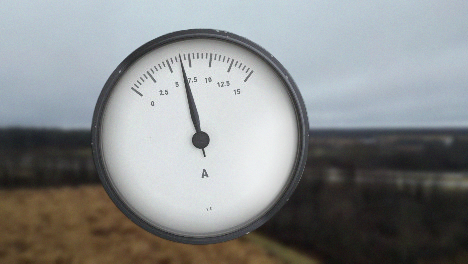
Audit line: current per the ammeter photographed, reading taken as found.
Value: 6.5 A
